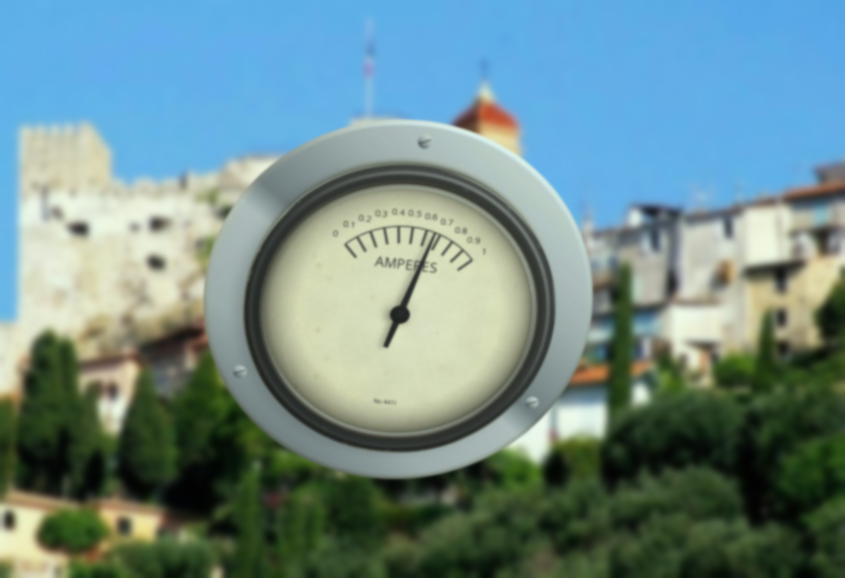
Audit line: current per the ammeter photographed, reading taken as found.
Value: 0.65 A
